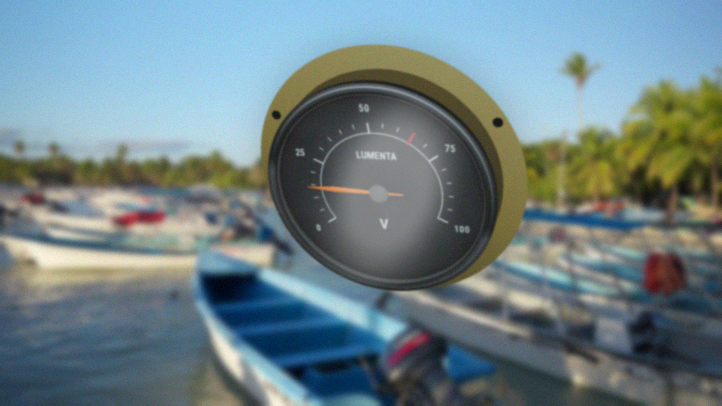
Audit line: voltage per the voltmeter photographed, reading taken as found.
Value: 15 V
